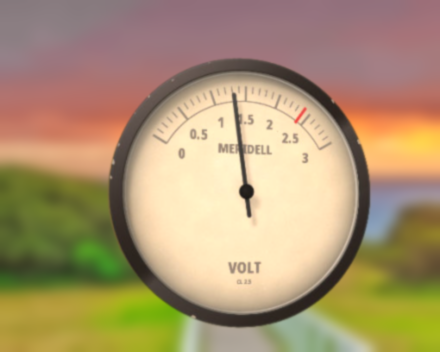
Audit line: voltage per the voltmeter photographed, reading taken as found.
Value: 1.3 V
